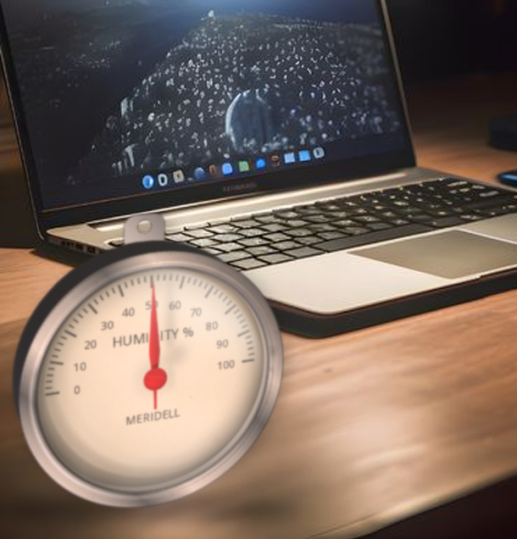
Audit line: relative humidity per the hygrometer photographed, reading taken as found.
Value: 50 %
